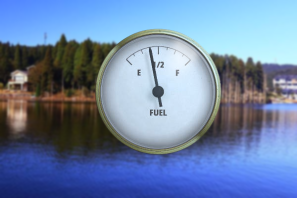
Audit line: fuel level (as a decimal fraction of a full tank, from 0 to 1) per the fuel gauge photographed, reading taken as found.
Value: 0.375
